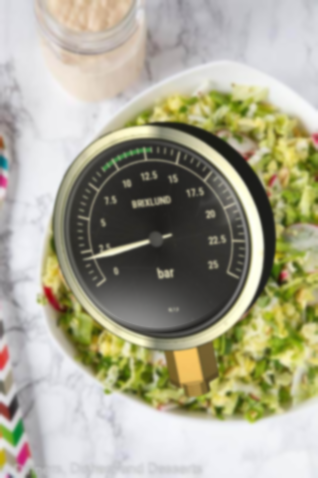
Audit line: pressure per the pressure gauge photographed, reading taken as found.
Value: 2 bar
